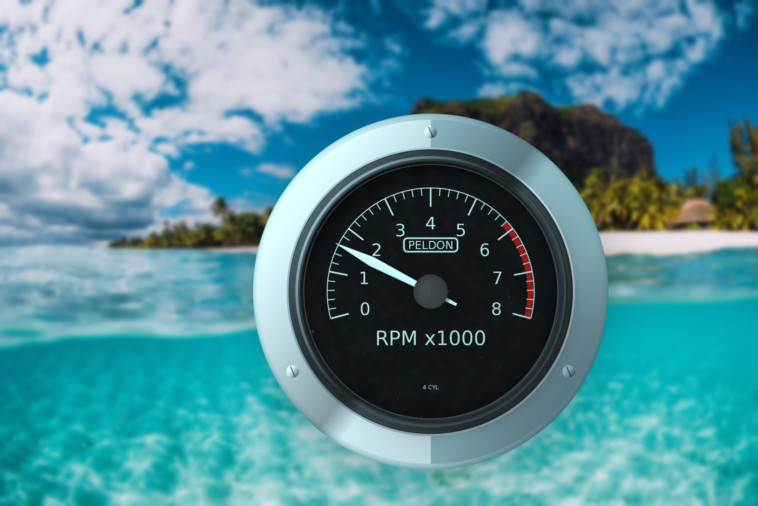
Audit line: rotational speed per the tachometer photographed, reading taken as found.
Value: 1600 rpm
